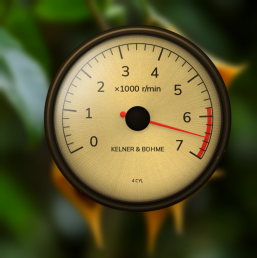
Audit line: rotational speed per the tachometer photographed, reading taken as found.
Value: 6500 rpm
